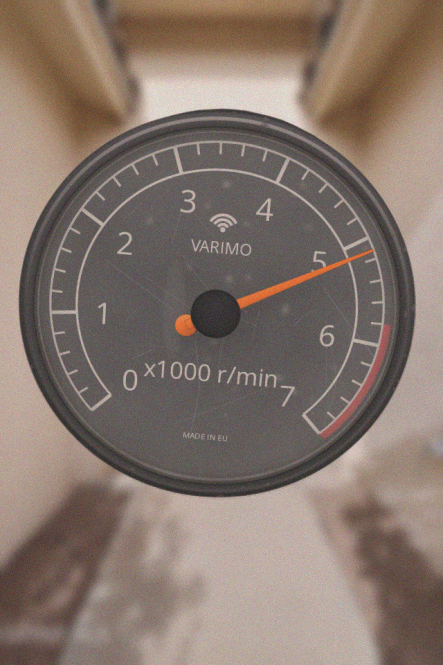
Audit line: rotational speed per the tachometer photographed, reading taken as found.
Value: 5100 rpm
